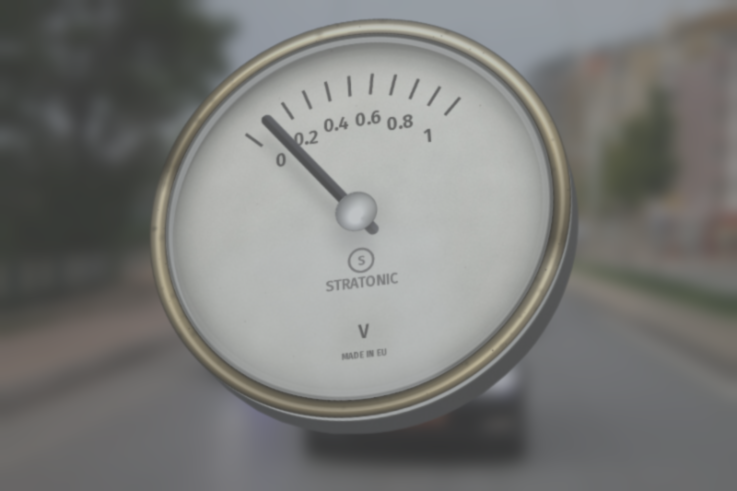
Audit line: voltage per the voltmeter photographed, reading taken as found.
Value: 0.1 V
